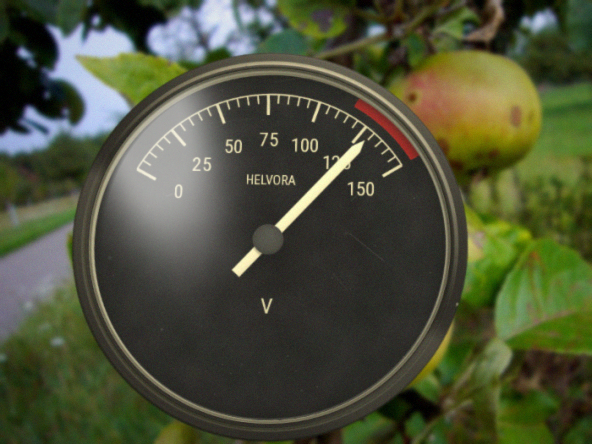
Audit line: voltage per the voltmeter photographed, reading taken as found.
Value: 130 V
